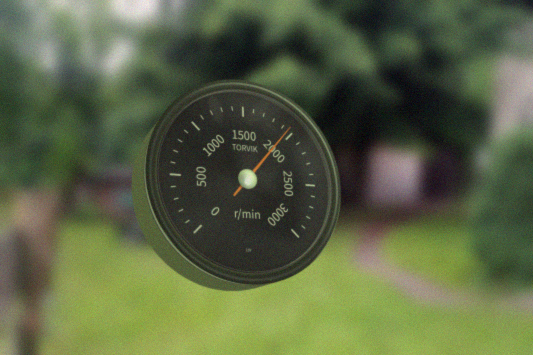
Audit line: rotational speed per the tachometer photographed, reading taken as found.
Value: 1950 rpm
